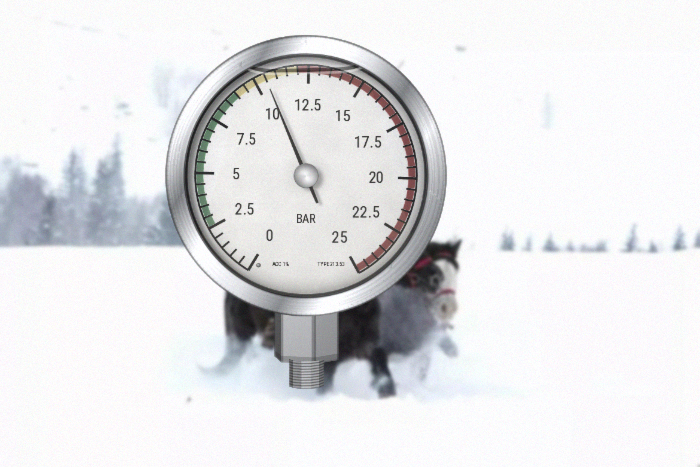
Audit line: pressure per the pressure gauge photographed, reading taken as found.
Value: 10.5 bar
